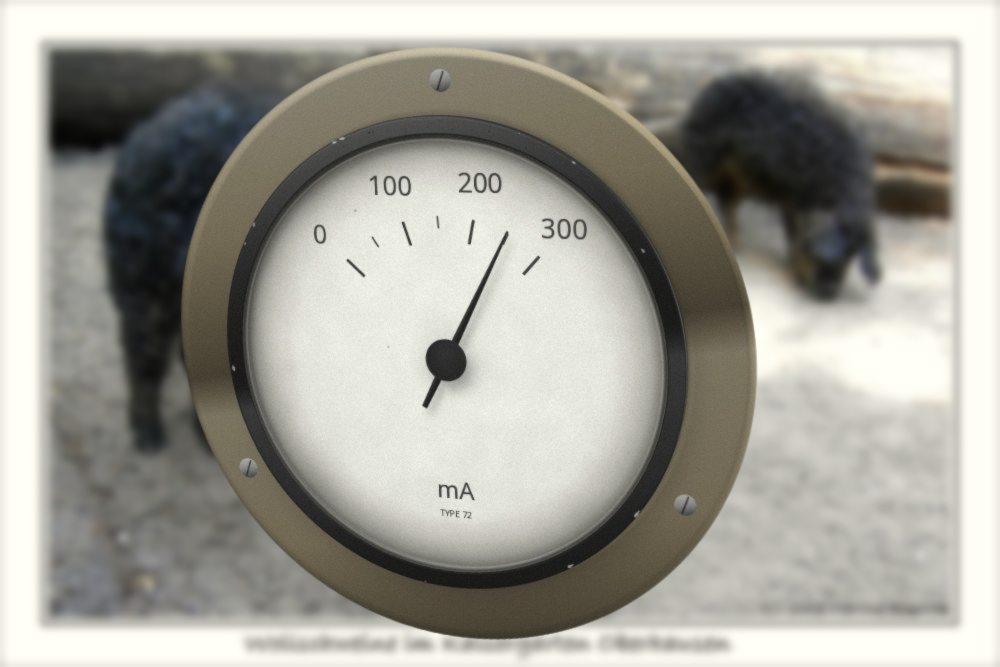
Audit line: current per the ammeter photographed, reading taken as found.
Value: 250 mA
